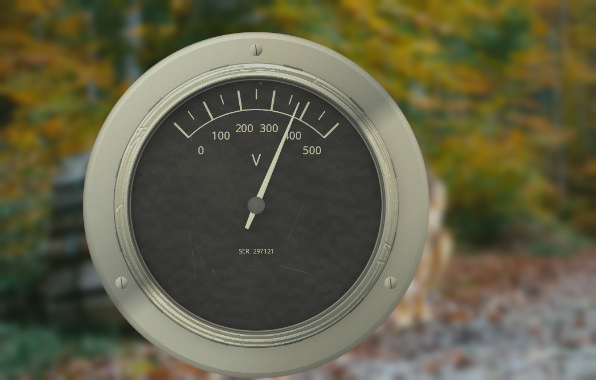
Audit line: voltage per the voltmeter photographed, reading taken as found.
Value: 375 V
